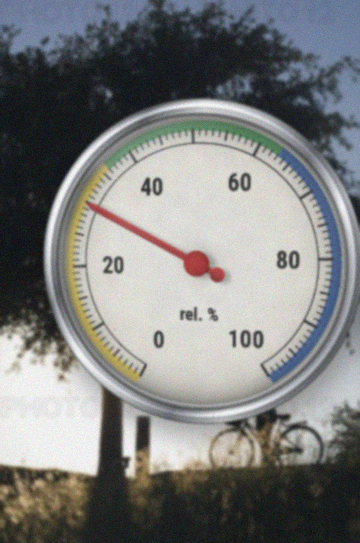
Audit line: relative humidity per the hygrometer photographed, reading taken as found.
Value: 30 %
